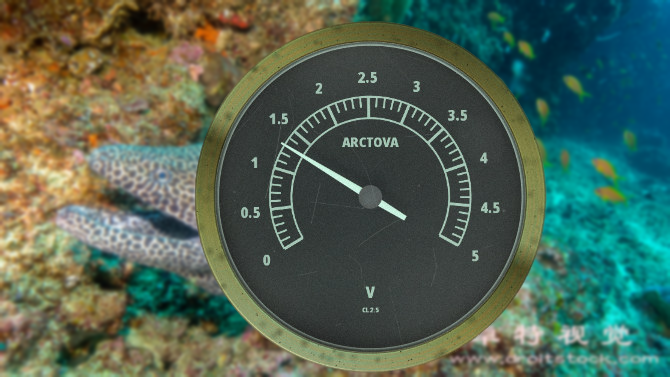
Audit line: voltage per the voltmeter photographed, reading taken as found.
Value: 1.3 V
